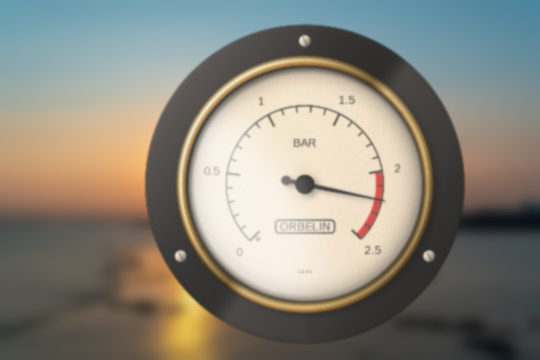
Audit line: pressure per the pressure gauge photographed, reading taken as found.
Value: 2.2 bar
